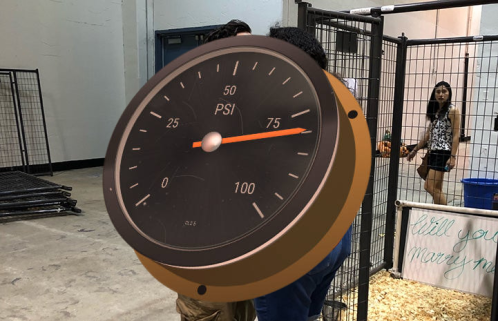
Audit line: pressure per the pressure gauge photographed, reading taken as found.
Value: 80 psi
